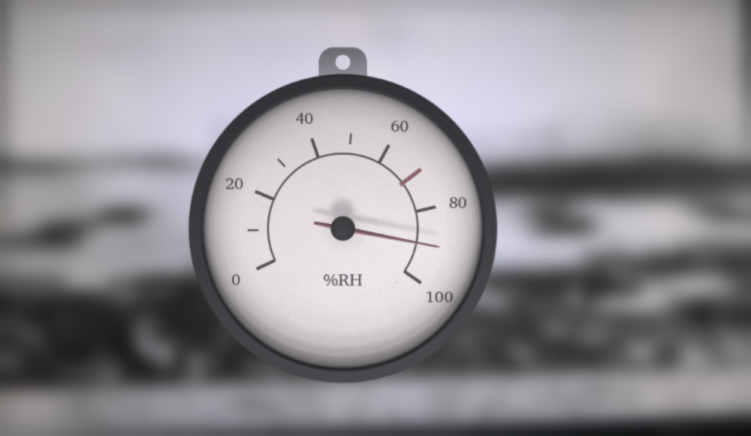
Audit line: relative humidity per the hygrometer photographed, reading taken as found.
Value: 90 %
